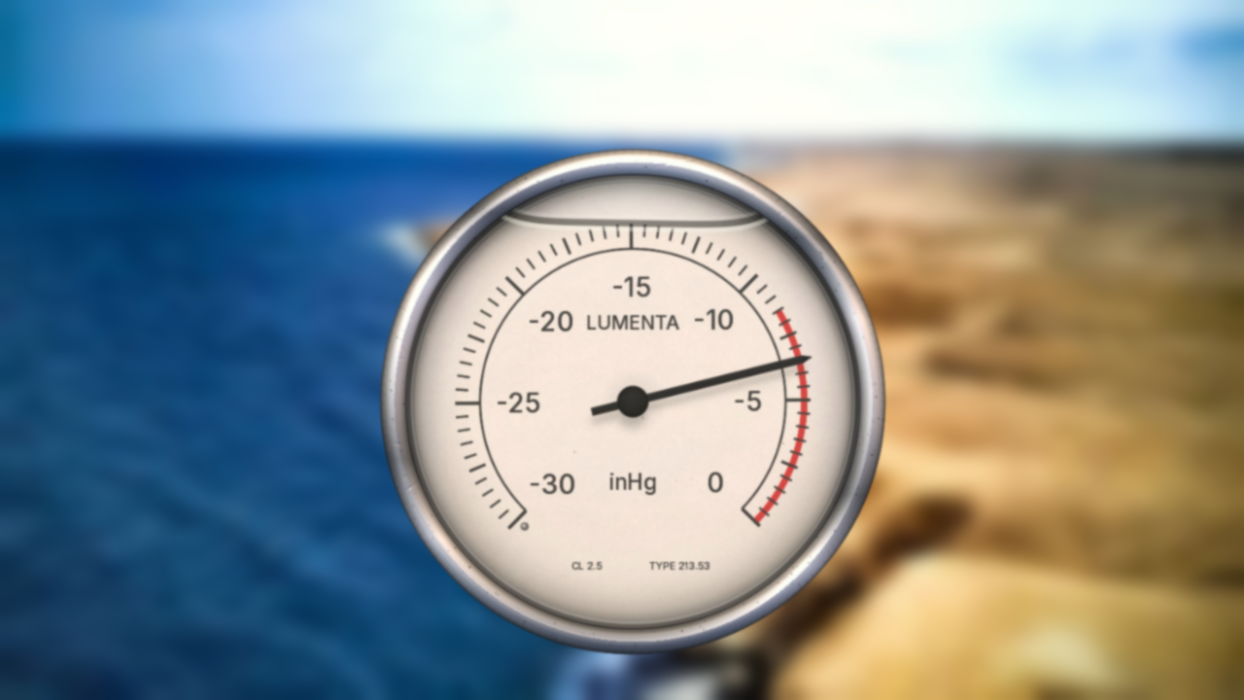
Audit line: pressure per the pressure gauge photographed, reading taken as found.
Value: -6.5 inHg
